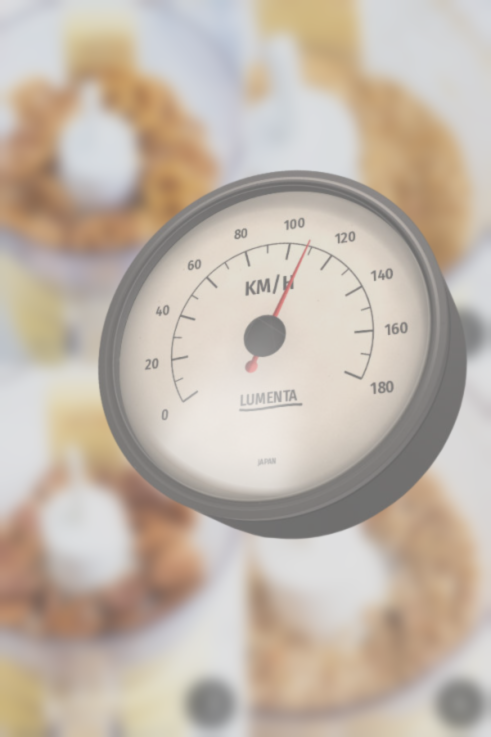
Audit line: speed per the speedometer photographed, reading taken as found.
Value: 110 km/h
